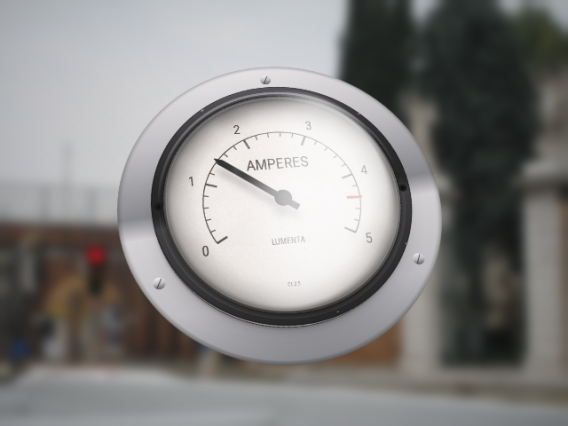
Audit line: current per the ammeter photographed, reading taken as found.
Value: 1.4 A
